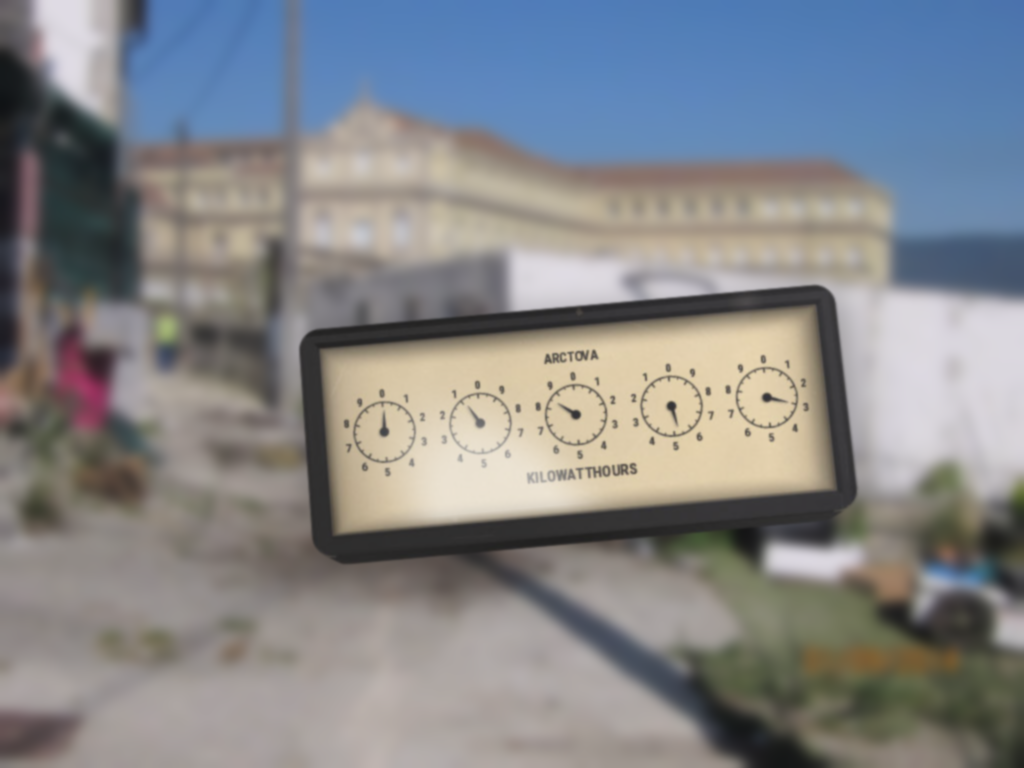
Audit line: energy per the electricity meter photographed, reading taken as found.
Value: 853 kWh
